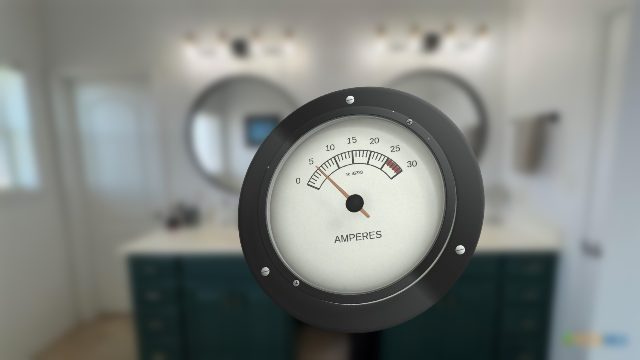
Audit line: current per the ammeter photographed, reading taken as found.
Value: 5 A
